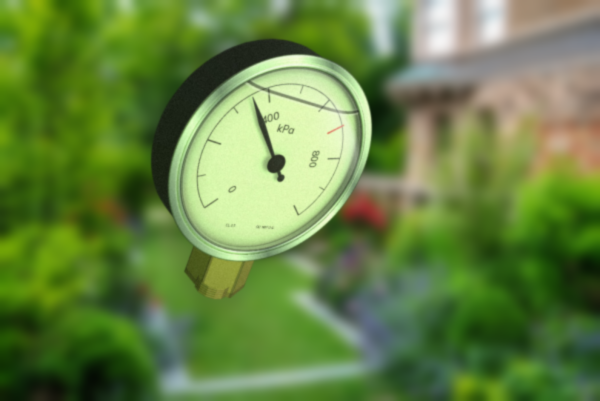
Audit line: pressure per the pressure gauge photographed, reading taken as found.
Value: 350 kPa
